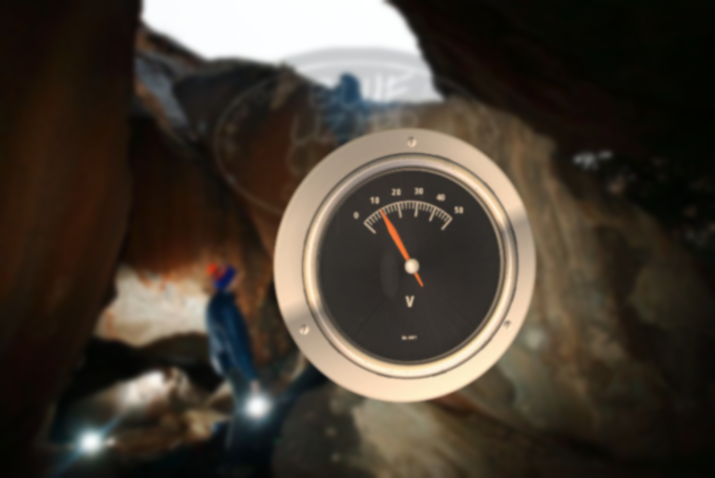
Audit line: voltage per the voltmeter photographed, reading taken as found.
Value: 10 V
